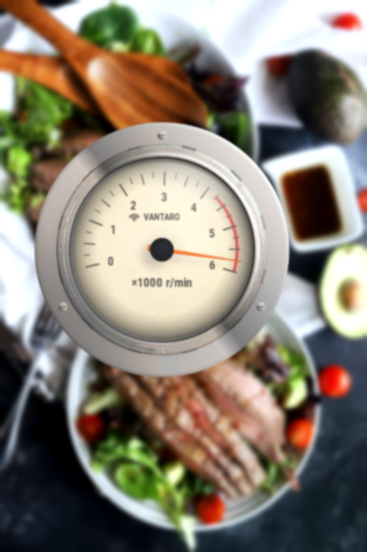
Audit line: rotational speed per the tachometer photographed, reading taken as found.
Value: 5750 rpm
